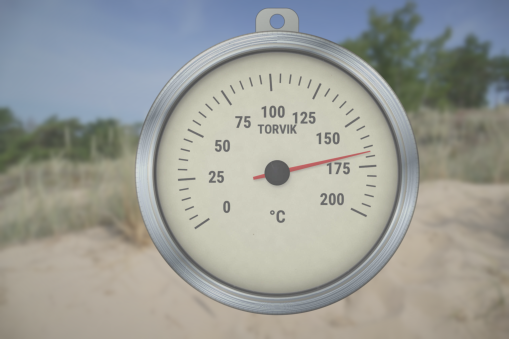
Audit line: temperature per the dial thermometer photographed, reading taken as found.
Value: 167.5 °C
